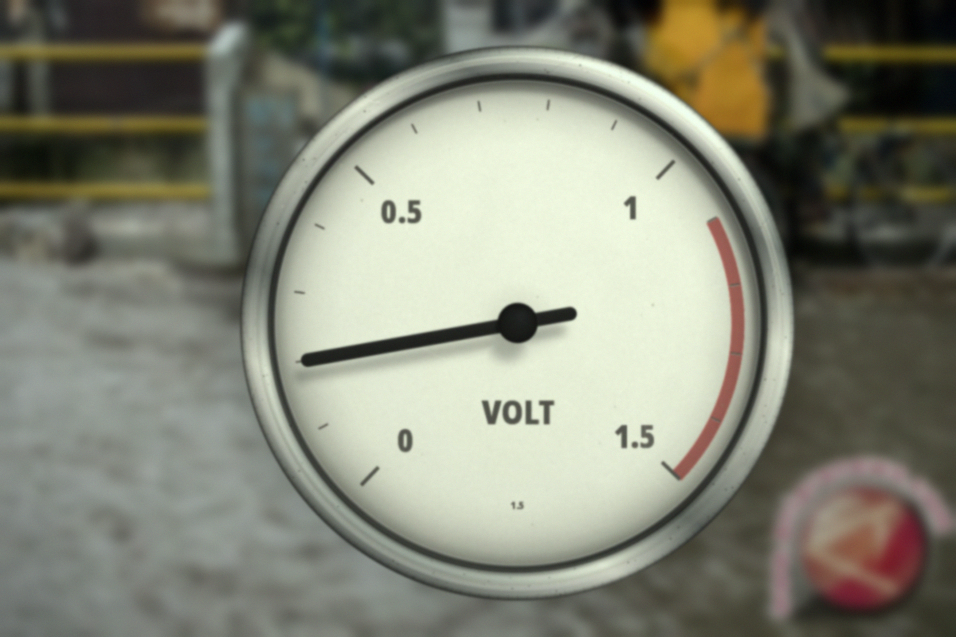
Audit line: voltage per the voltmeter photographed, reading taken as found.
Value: 0.2 V
